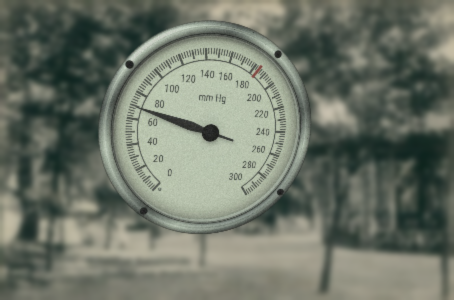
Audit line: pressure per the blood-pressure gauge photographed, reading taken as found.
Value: 70 mmHg
